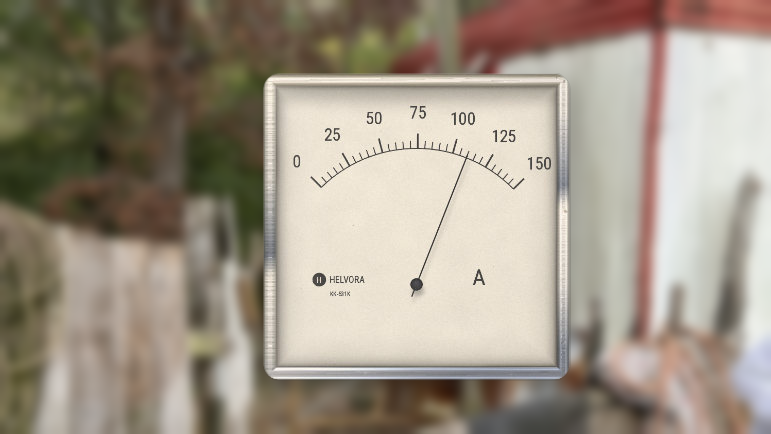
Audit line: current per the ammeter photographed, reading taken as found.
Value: 110 A
